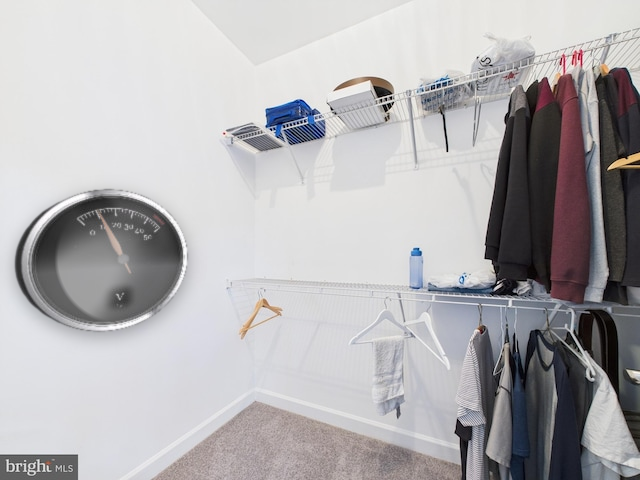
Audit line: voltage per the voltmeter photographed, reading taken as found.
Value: 10 V
